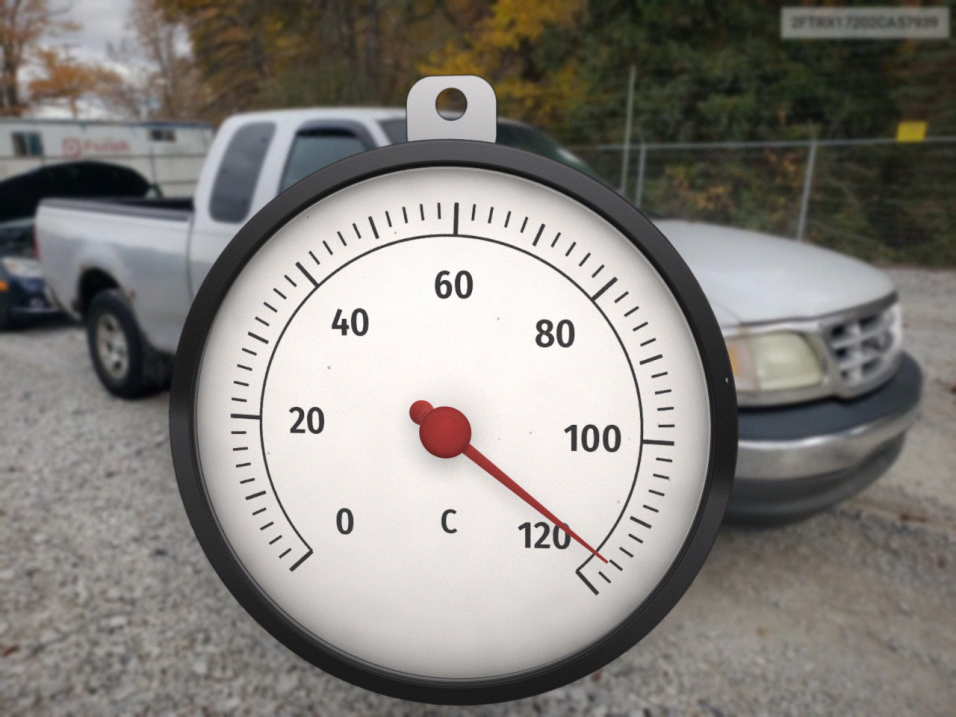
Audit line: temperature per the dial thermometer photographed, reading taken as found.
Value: 116 °C
